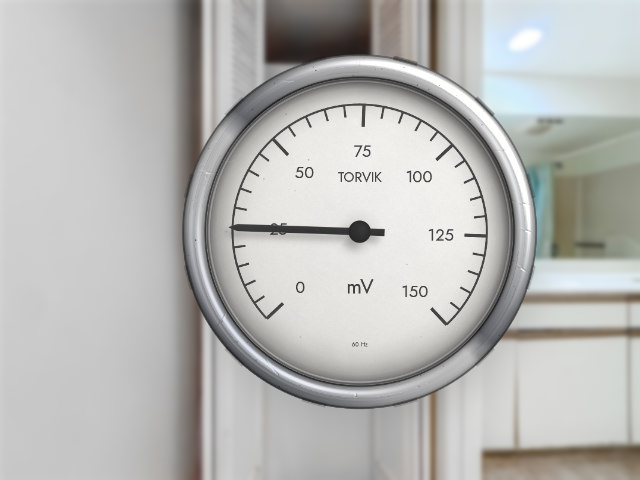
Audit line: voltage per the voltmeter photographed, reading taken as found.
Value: 25 mV
